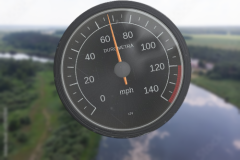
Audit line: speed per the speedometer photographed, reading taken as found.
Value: 67.5 mph
